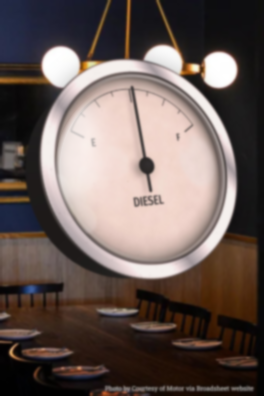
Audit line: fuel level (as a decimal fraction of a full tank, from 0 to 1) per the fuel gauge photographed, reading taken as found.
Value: 0.5
